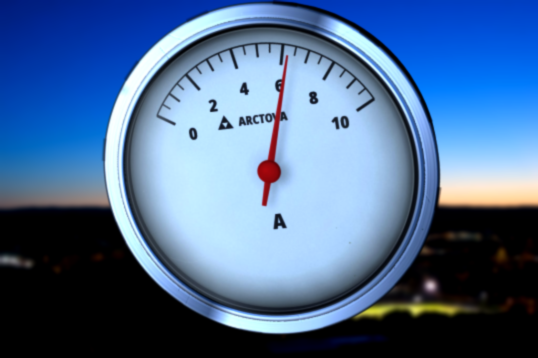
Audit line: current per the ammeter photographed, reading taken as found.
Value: 6.25 A
